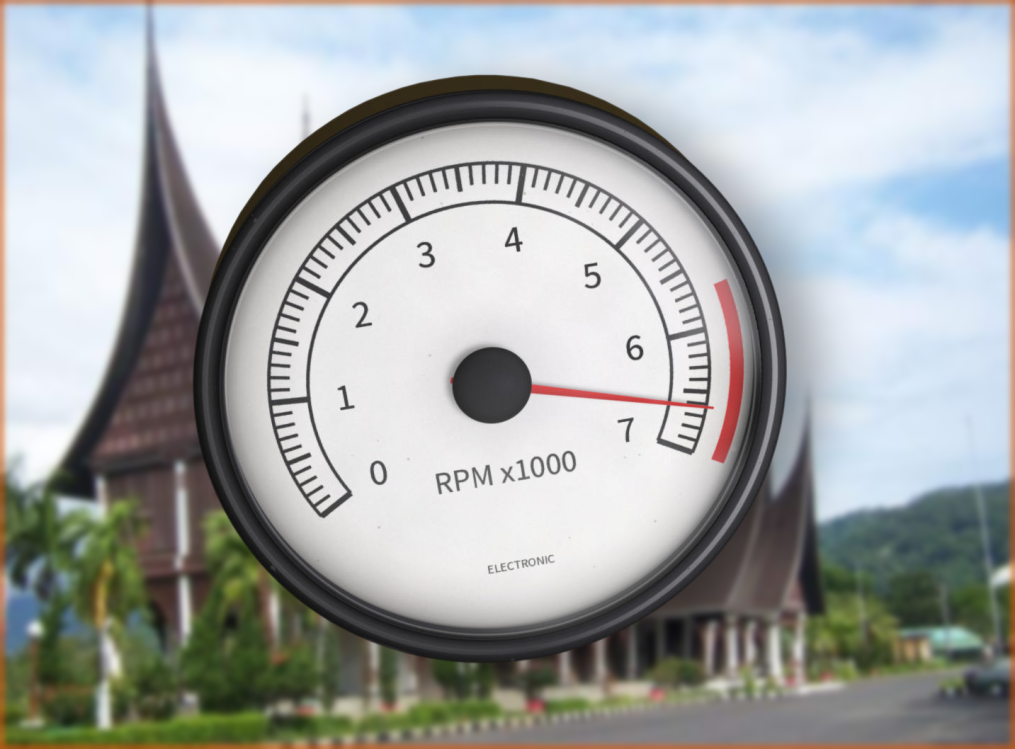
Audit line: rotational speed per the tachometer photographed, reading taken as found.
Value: 6600 rpm
